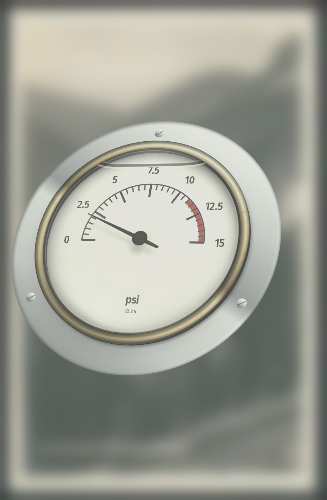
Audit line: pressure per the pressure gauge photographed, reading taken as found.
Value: 2 psi
